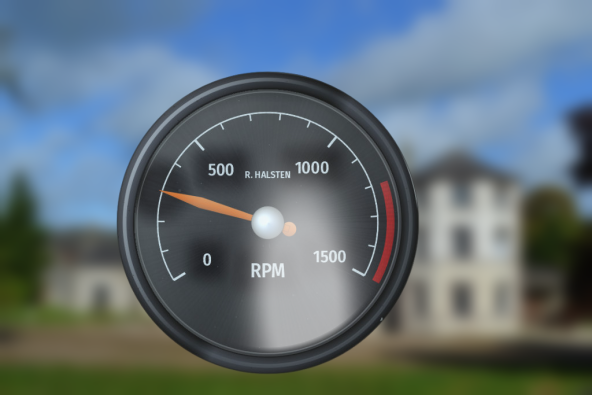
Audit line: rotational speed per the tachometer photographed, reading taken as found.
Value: 300 rpm
